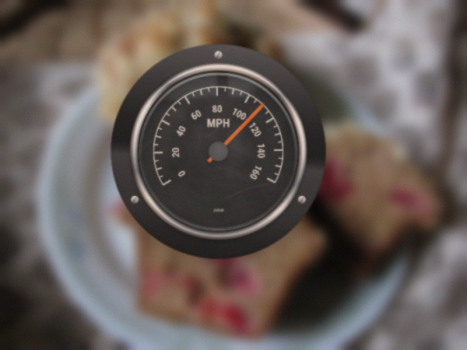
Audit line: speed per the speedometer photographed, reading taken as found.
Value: 110 mph
